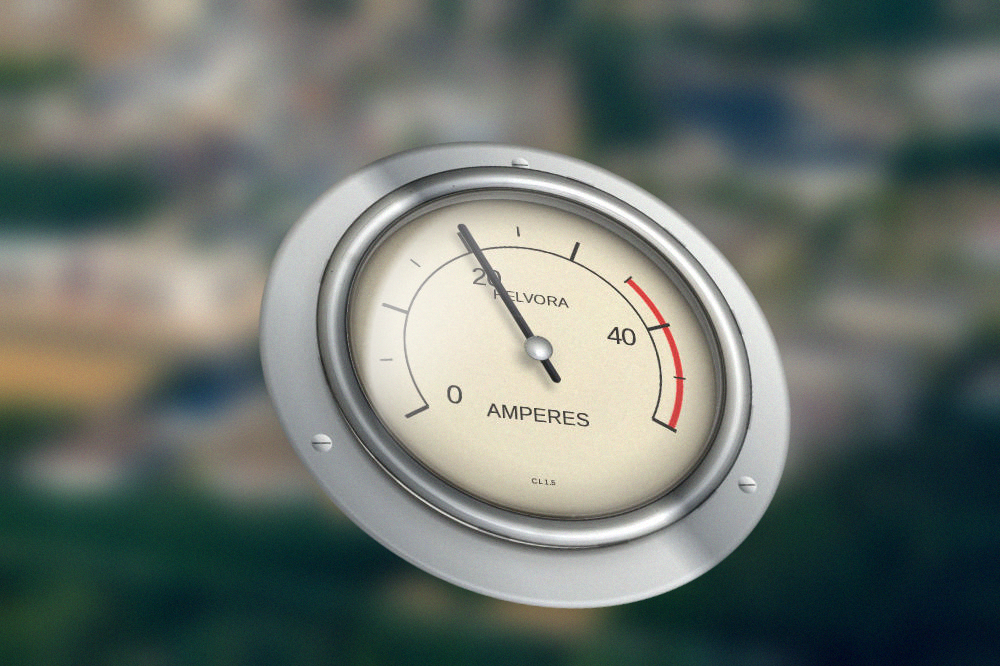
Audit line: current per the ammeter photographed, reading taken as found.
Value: 20 A
